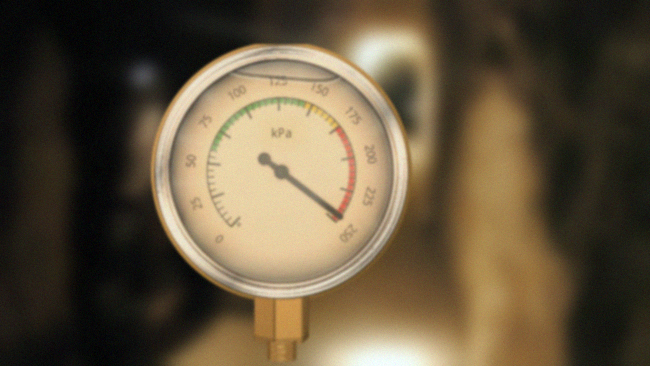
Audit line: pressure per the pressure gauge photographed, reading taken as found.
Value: 245 kPa
